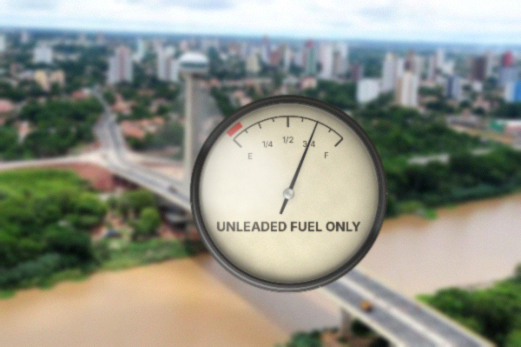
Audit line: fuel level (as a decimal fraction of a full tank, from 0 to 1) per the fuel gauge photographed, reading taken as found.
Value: 0.75
